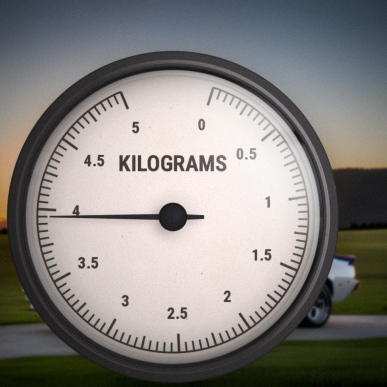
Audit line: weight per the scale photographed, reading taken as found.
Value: 3.95 kg
